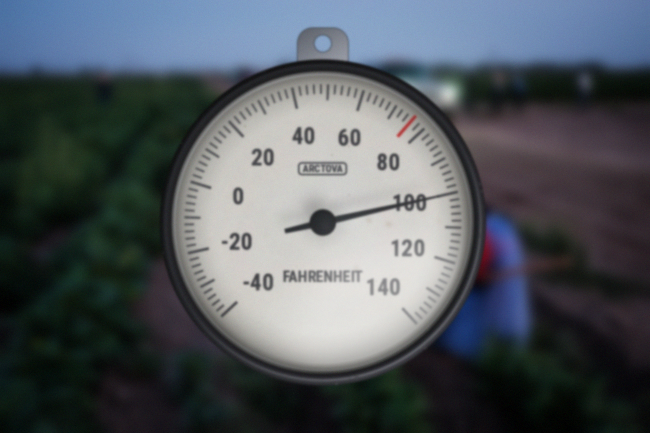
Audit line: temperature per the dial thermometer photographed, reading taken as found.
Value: 100 °F
